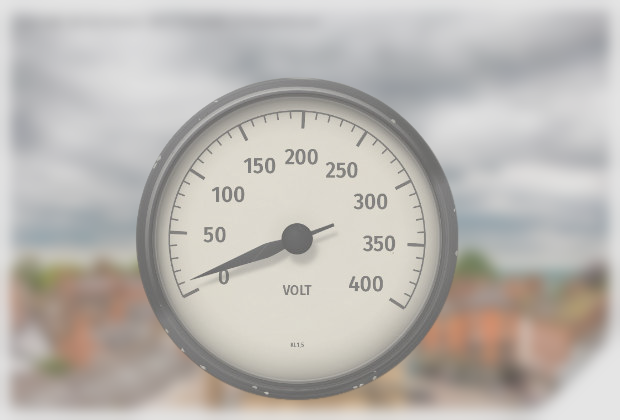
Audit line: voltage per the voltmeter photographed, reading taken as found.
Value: 10 V
